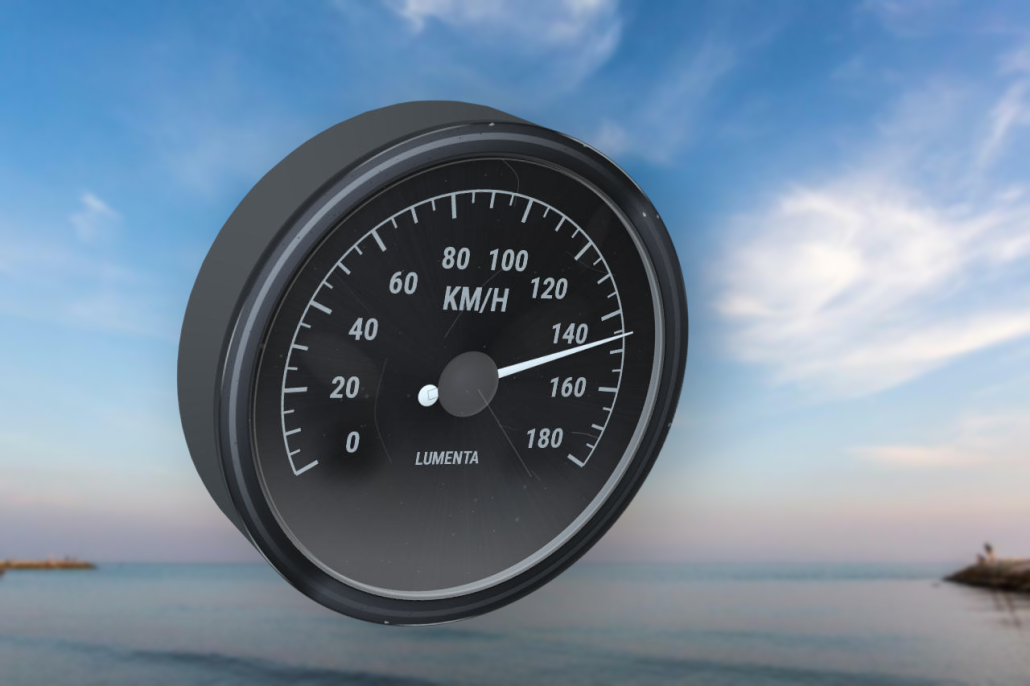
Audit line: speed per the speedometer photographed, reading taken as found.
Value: 145 km/h
